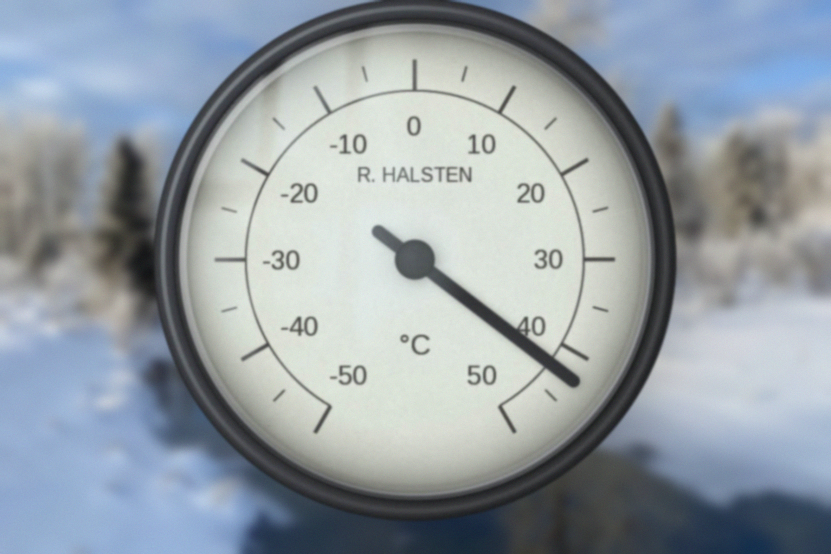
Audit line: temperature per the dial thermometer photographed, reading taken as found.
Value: 42.5 °C
